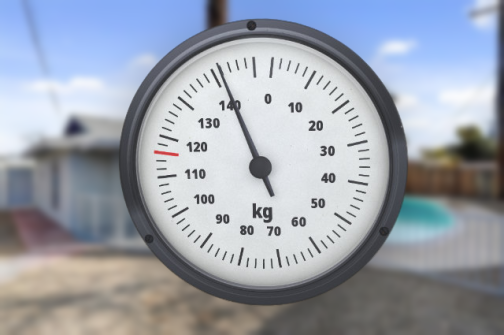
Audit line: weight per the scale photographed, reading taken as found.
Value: 142 kg
